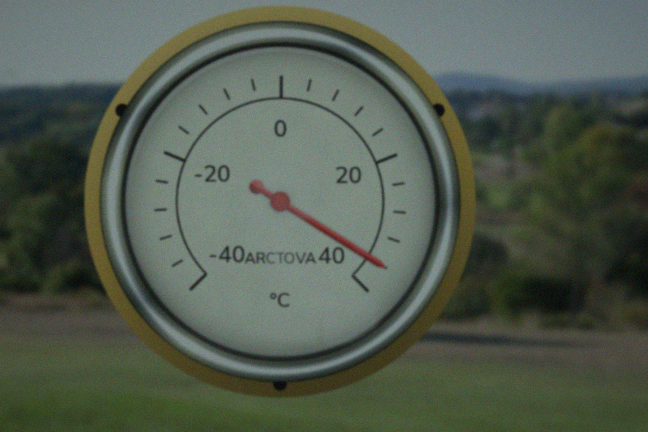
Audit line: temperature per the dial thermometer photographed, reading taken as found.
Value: 36 °C
